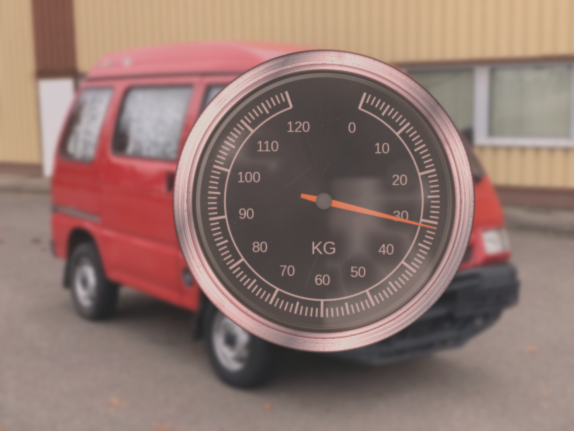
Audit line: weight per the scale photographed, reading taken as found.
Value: 31 kg
